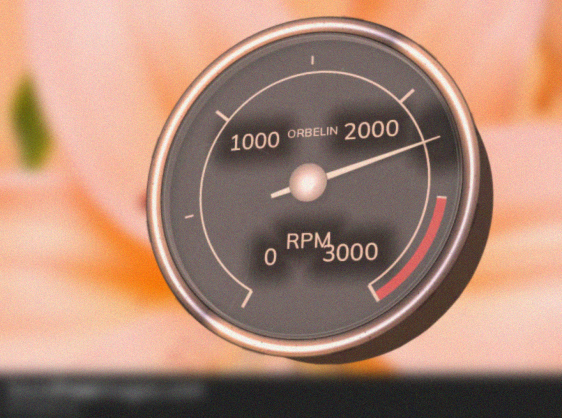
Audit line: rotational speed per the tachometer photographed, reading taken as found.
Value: 2250 rpm
